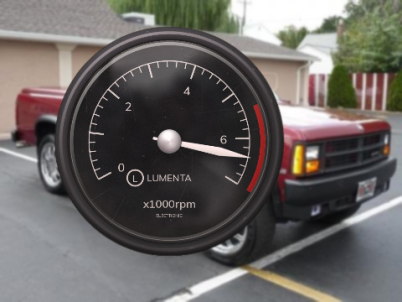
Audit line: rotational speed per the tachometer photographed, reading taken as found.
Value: 6400 rpm
